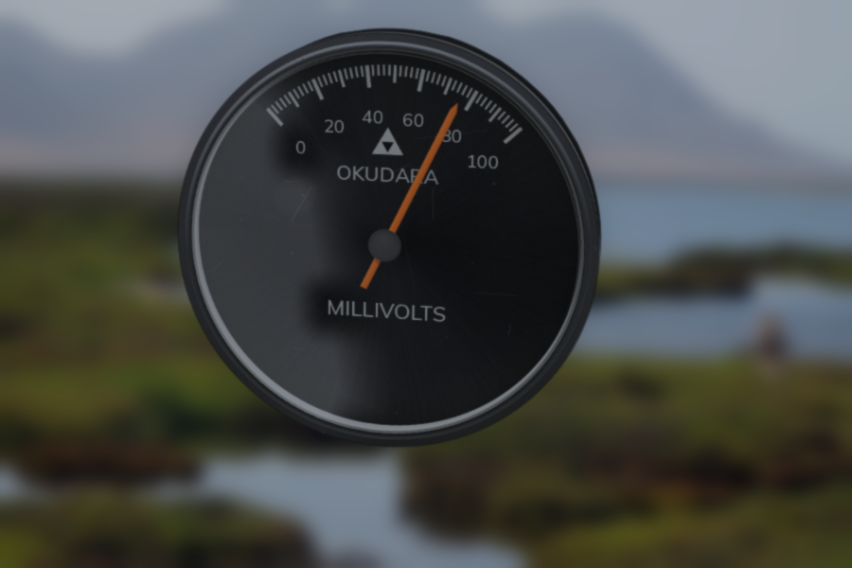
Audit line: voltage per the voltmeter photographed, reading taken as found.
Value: 76 mV
